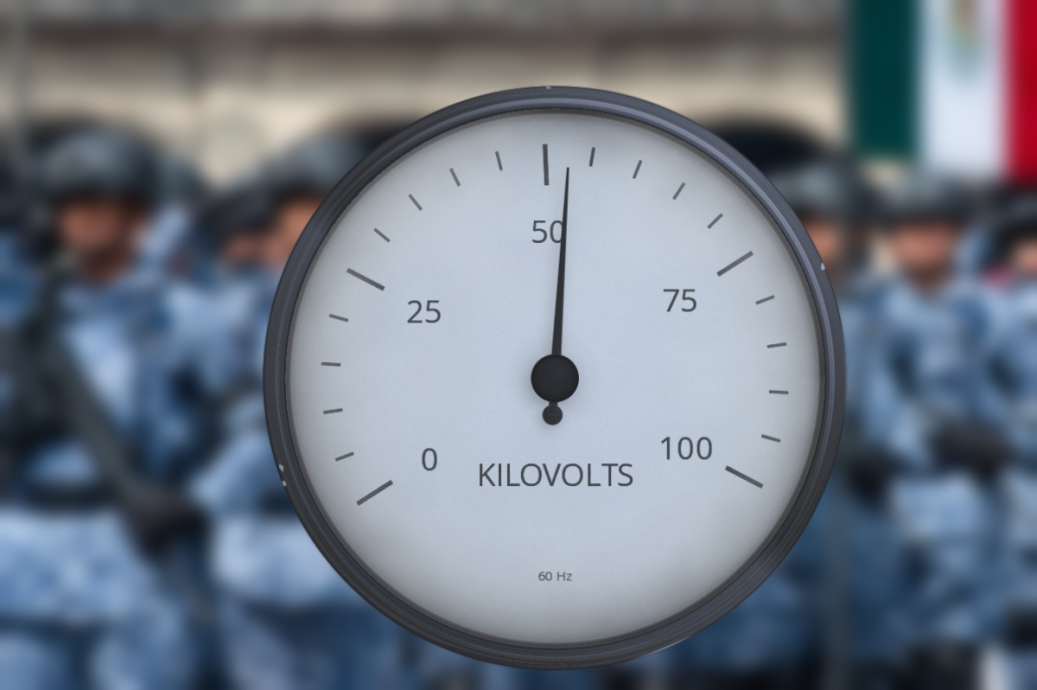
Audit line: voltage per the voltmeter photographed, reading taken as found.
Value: 52.5 kV
